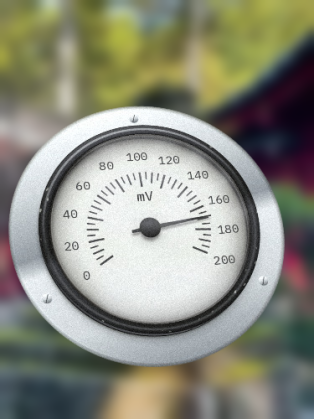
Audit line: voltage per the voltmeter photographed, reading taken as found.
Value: 170 mV
